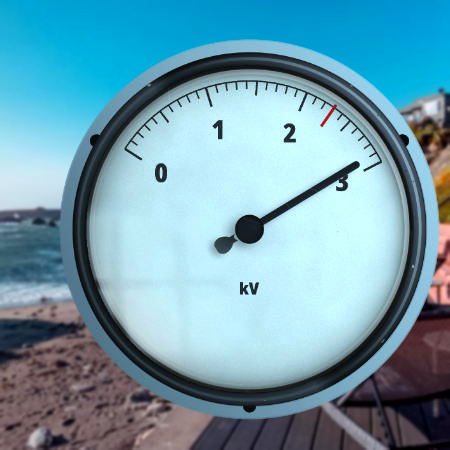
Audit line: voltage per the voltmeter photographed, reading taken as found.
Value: 2.9 kV
